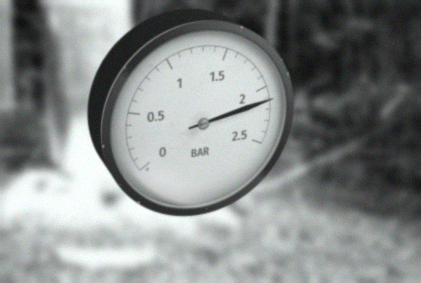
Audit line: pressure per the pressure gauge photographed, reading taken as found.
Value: 2.1 bar
